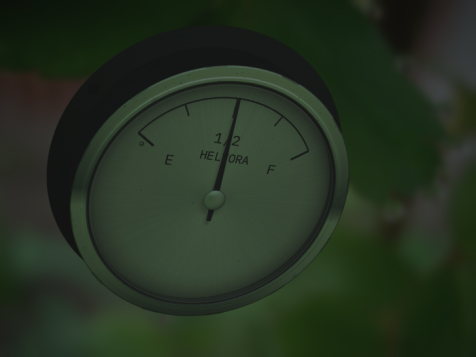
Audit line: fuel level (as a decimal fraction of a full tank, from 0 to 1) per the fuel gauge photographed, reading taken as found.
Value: 0.5
